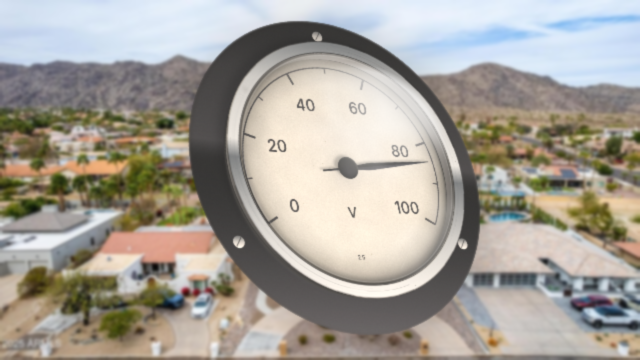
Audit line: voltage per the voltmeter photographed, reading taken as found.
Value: 85 V
